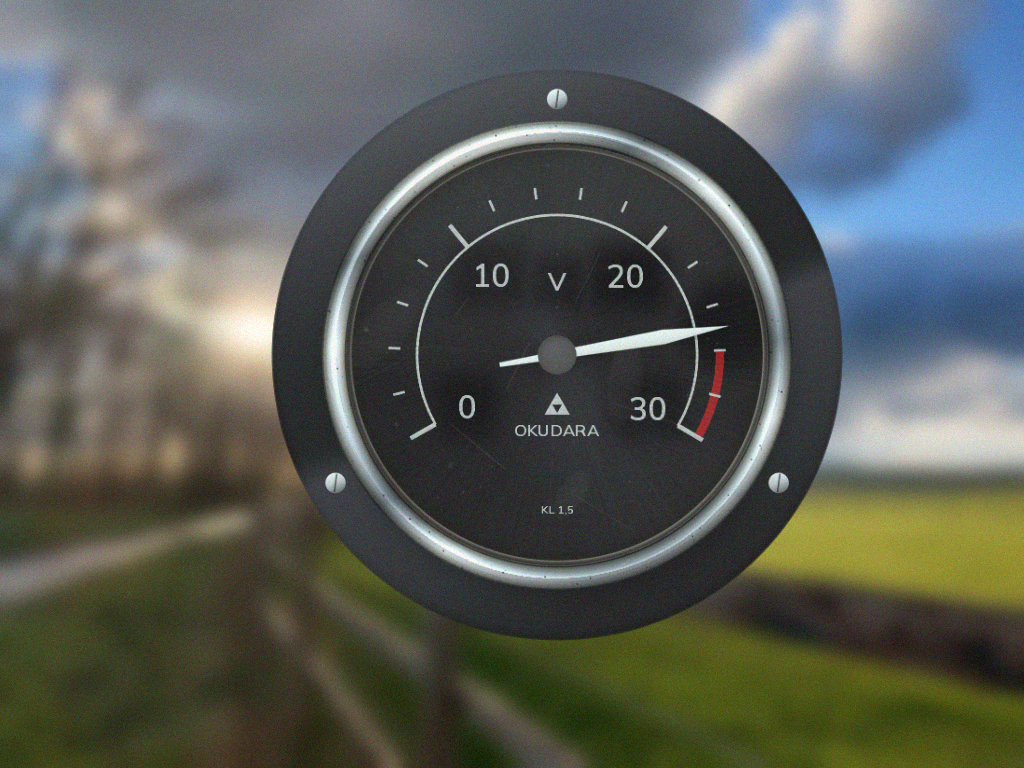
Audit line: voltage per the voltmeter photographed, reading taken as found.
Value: 25 V
